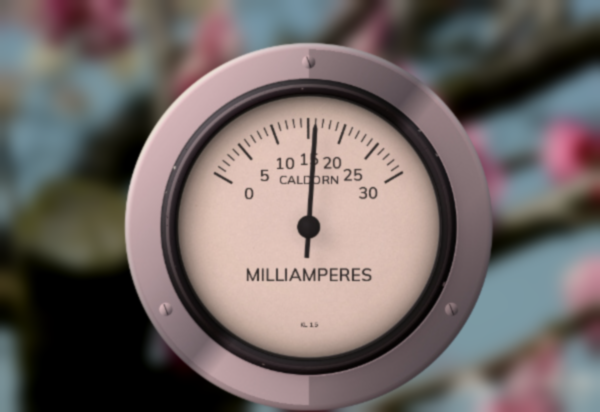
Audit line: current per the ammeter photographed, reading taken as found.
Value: 16 mA
